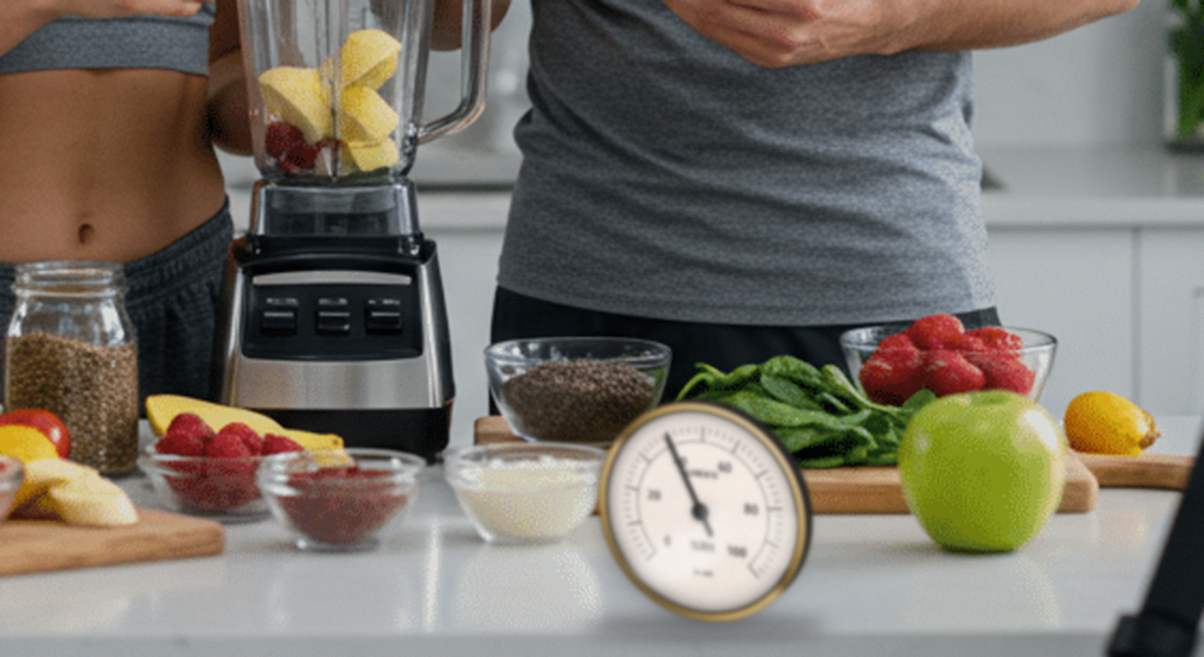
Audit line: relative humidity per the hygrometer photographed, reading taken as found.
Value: 40 %
